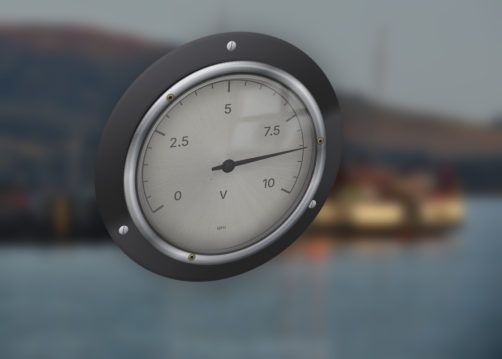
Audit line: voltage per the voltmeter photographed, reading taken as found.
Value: 8.5 V
